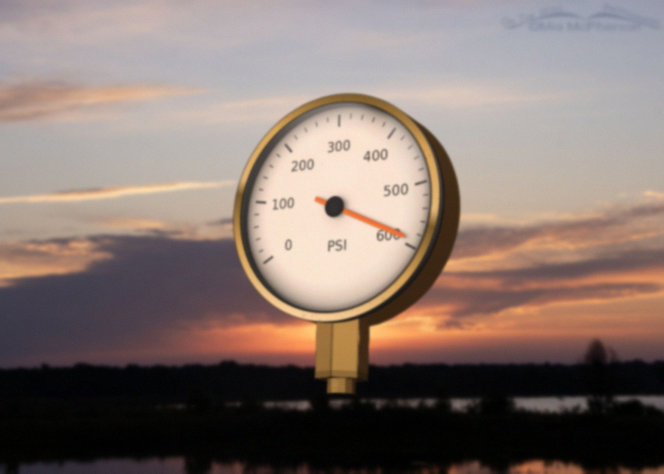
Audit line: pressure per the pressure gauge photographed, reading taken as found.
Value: 590 psi
